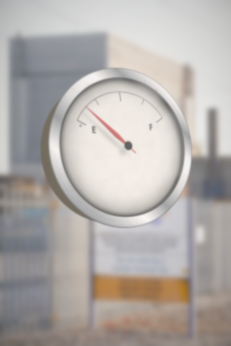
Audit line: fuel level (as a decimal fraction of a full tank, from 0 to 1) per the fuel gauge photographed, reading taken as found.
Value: 0.125
